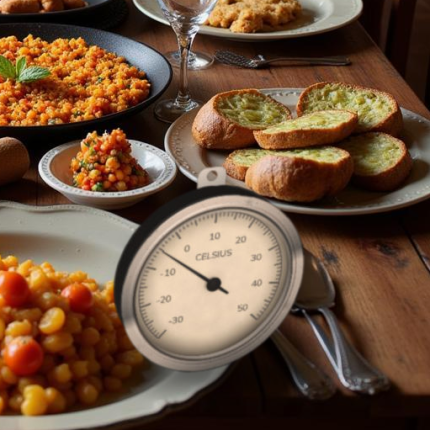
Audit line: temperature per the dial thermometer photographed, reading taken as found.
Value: -5 °C
